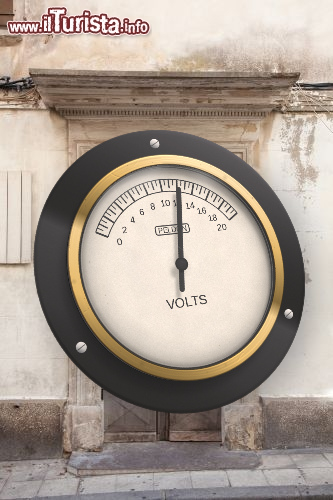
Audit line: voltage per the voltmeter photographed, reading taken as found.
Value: 12 V
